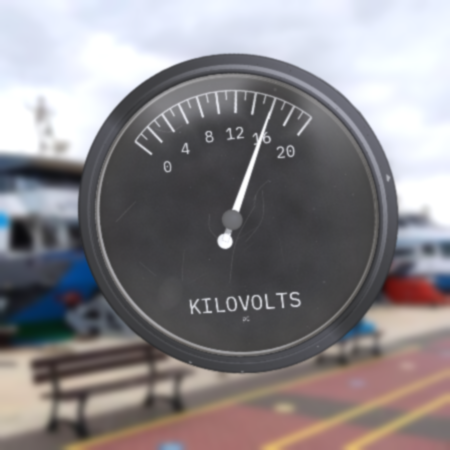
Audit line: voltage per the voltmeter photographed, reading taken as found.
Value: 16 kV
